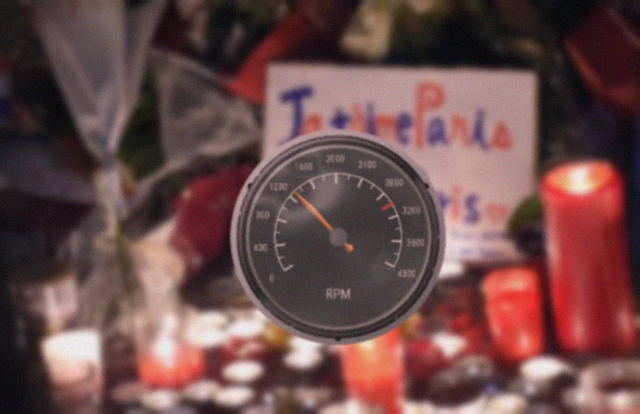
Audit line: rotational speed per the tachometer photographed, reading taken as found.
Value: 1300 rpm
